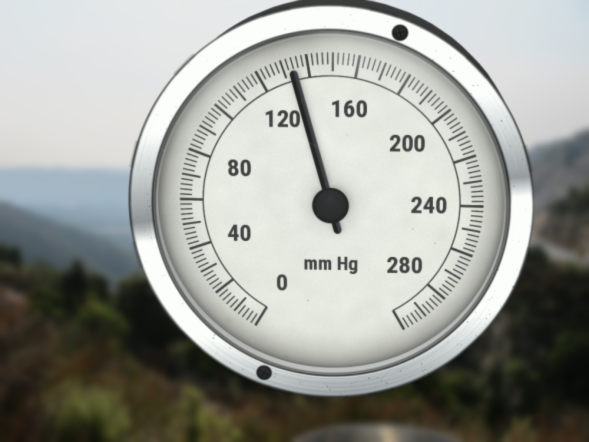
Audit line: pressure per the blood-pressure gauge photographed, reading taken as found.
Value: 134 mmHg
